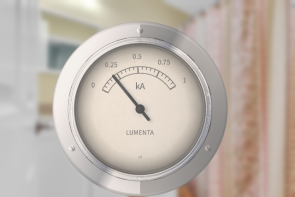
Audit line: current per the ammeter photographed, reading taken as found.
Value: 0.2 kA
